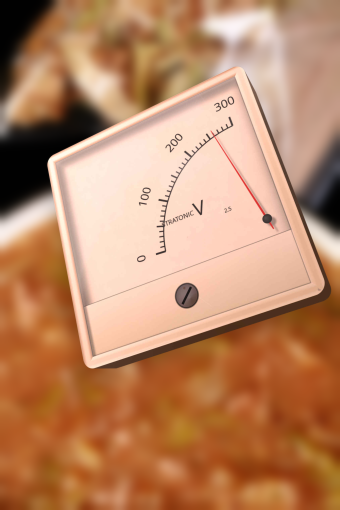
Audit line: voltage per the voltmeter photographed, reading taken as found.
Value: 260 V
